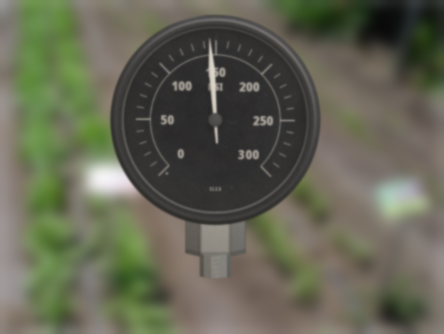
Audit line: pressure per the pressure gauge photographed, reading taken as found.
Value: 145 psi
